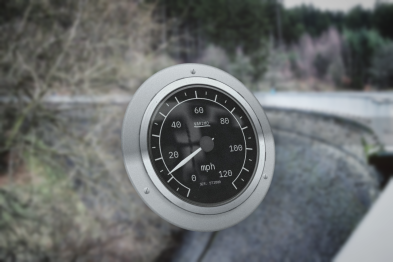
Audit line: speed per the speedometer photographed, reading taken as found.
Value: 12.5 mph
